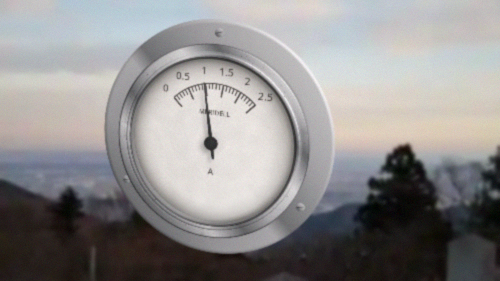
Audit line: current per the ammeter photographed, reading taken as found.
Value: 1 A
